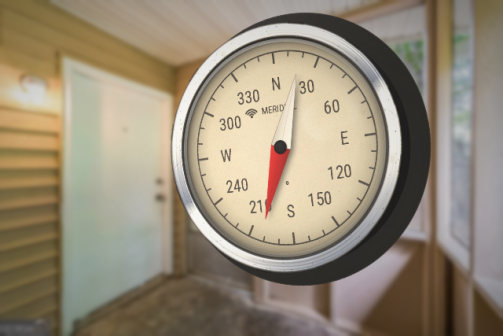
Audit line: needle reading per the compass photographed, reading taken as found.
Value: 200 °
